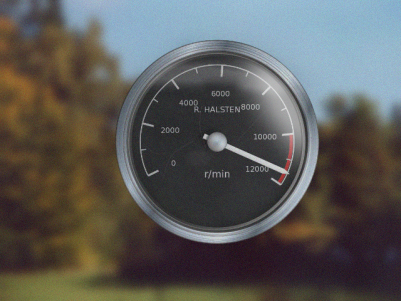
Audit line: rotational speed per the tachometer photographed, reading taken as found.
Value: 11500 rpm
